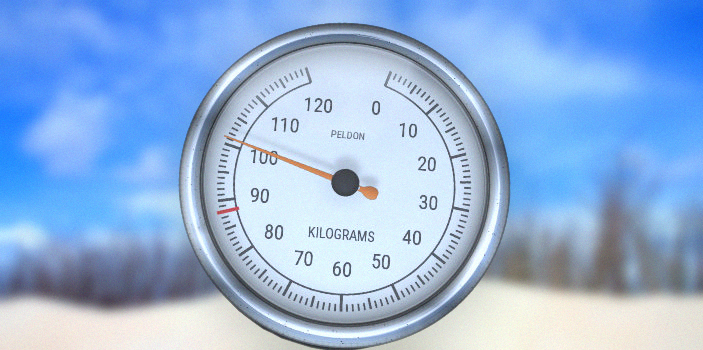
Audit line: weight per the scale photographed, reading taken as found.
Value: 101 kg
